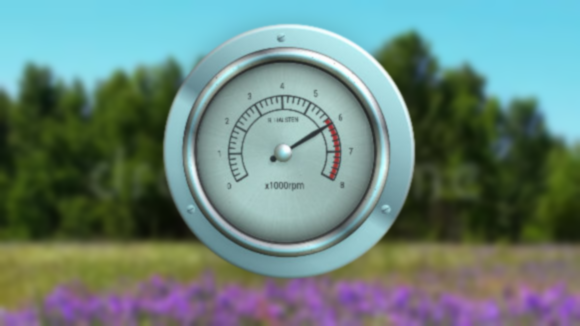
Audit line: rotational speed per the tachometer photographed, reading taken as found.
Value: 6000 rpm
